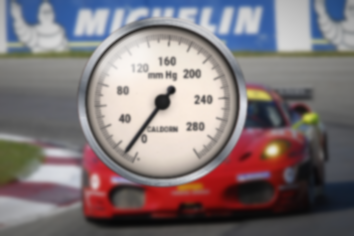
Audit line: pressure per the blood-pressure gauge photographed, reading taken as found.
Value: 10 mmHg
